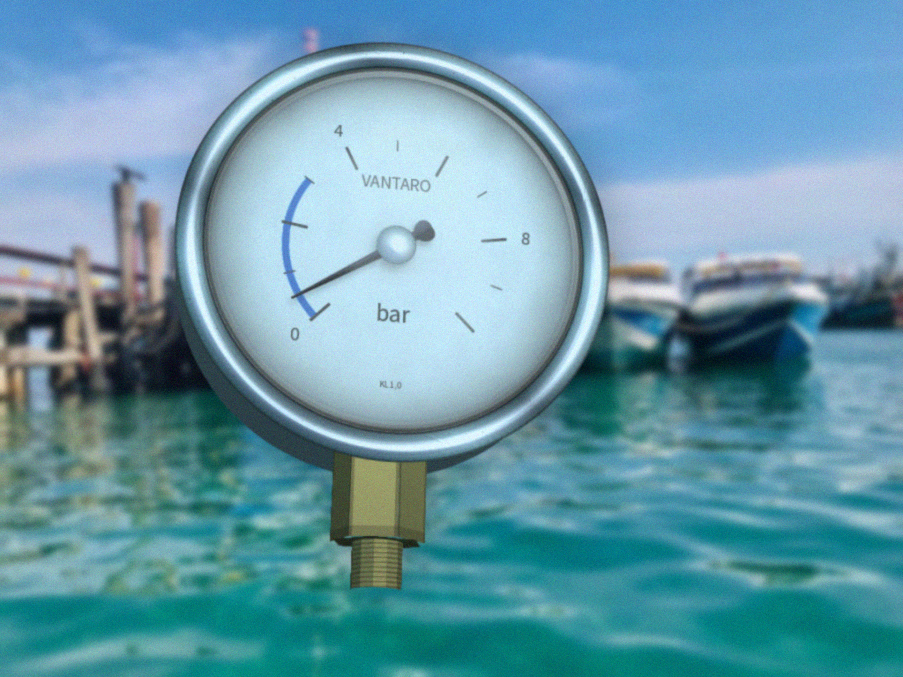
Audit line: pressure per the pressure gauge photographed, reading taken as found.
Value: 0.5 bar
